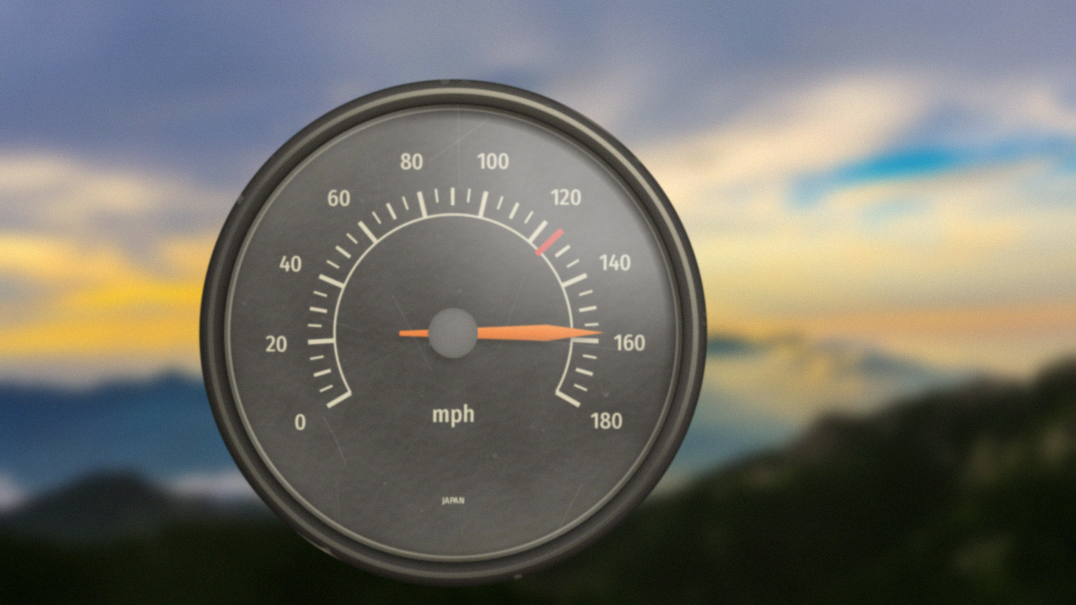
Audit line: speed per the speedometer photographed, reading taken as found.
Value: 157.5 mph
